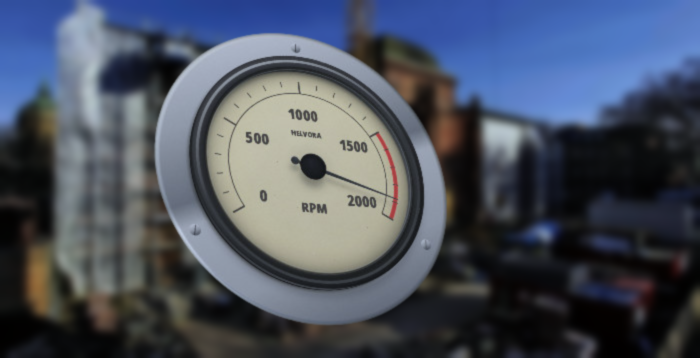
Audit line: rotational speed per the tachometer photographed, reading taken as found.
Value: 1900 rpm
